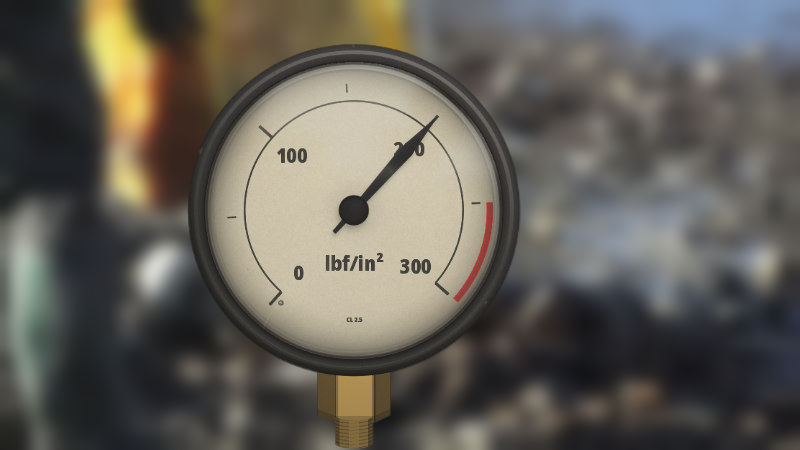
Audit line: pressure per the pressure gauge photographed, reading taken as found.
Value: 200 psi
